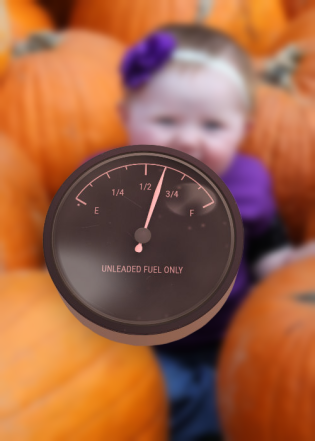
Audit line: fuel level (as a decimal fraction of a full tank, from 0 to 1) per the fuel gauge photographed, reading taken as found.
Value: 0.625
